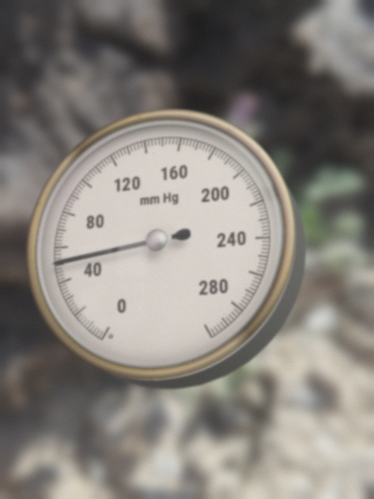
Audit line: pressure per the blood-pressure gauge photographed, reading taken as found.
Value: 50 mmHg
